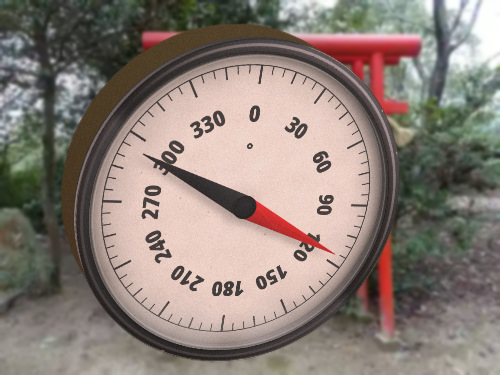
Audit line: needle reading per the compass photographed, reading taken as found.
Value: 115 °
